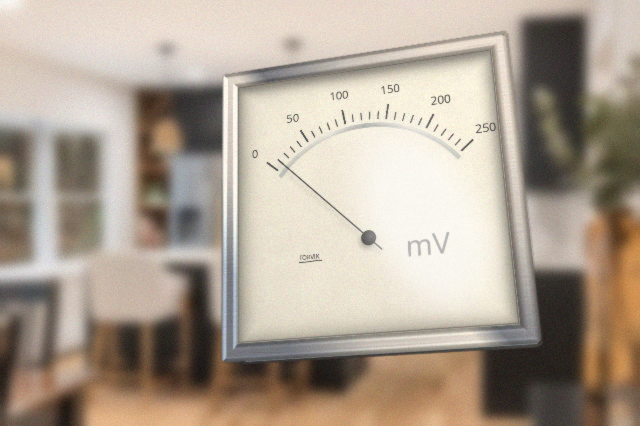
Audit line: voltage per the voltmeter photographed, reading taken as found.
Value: 10 mV
